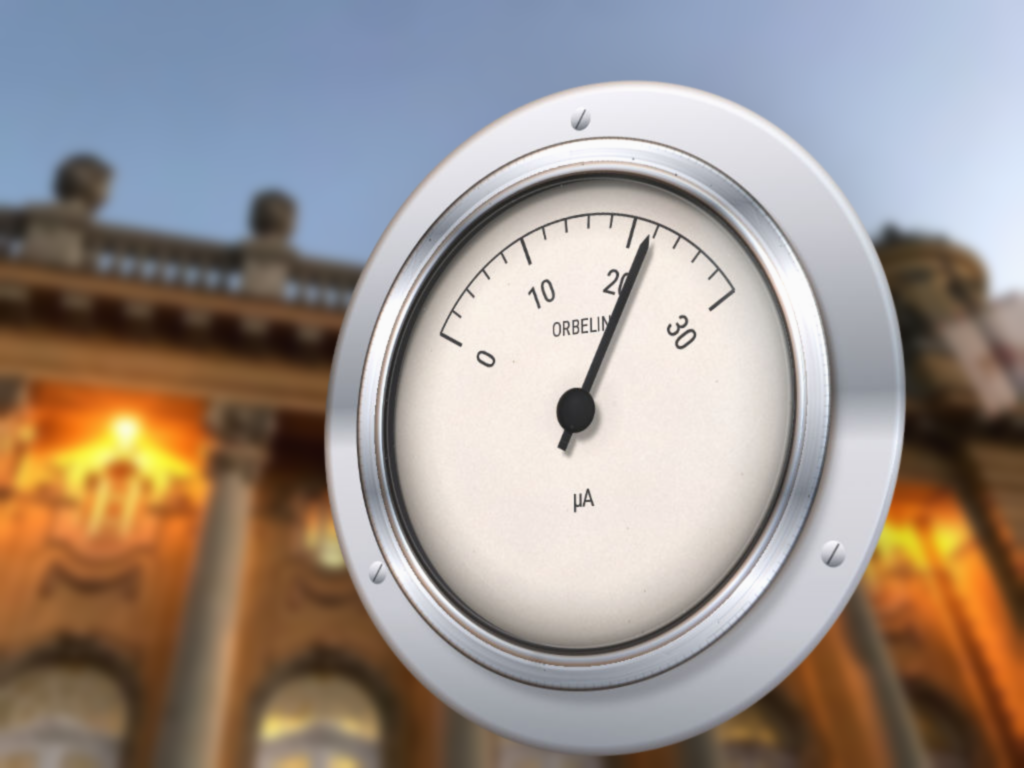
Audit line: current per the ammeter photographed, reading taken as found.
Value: 22 µA
